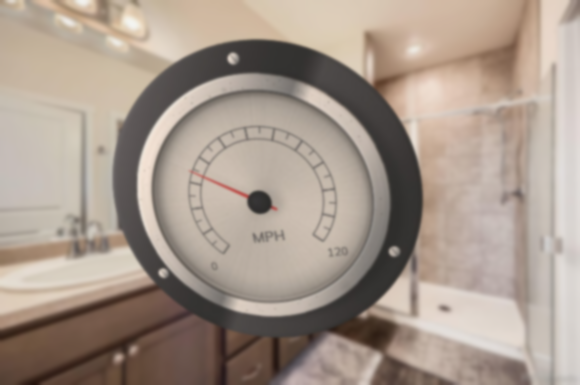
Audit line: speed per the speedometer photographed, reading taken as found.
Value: 35 mph
